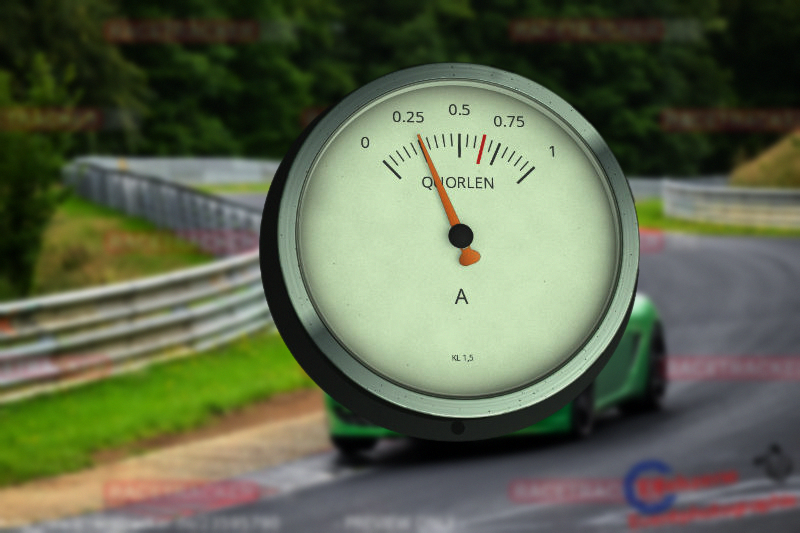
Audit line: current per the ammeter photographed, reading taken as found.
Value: 0.25 A
